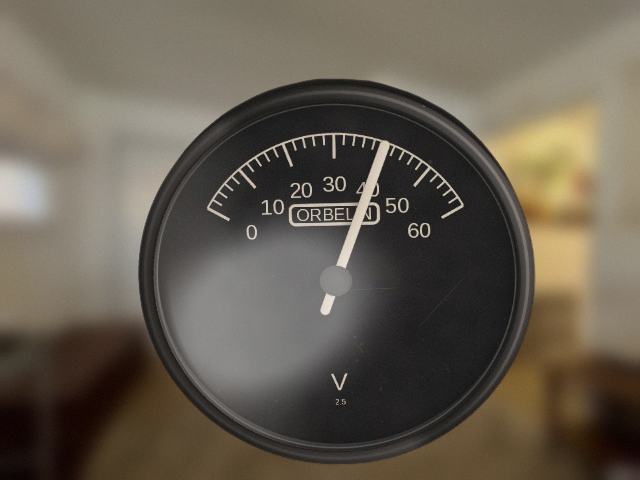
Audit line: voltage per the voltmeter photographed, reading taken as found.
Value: 40 V
